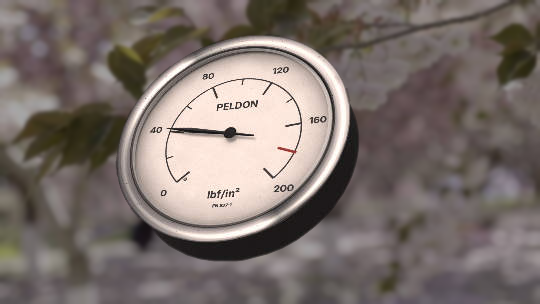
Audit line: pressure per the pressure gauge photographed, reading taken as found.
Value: 40 psi
